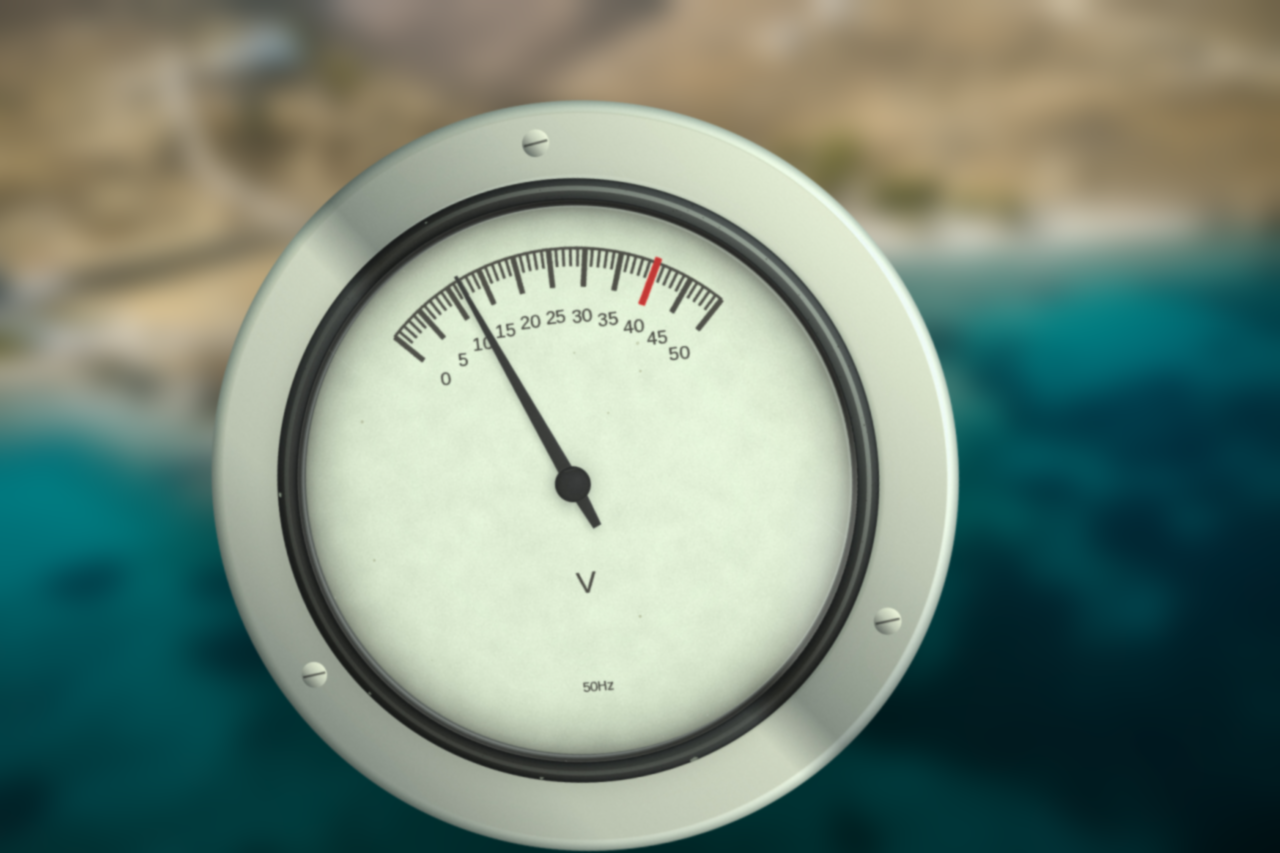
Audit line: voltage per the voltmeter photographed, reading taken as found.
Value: 12 V
